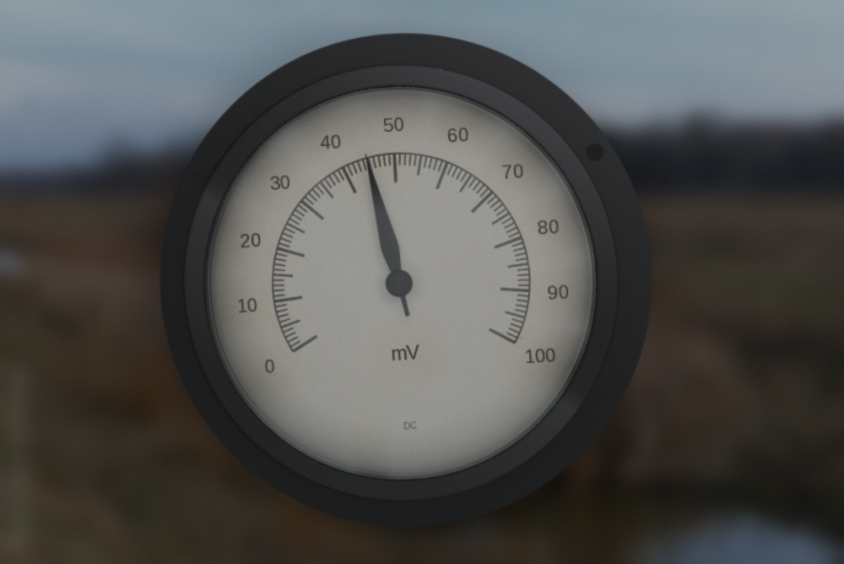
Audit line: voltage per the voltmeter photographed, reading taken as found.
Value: 45 mV
